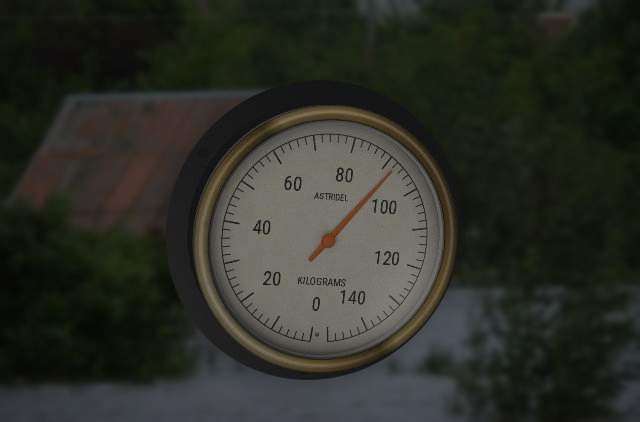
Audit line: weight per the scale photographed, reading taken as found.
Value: 92 kg
